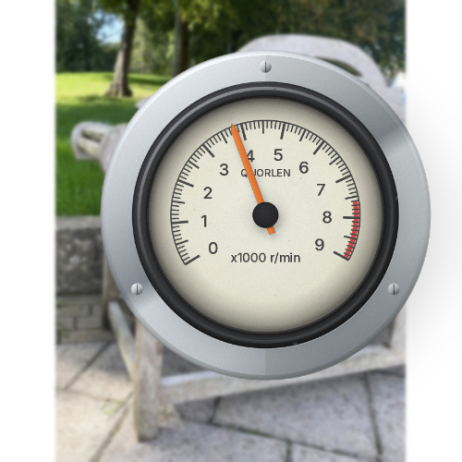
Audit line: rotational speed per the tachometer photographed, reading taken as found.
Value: 3800 rpm
